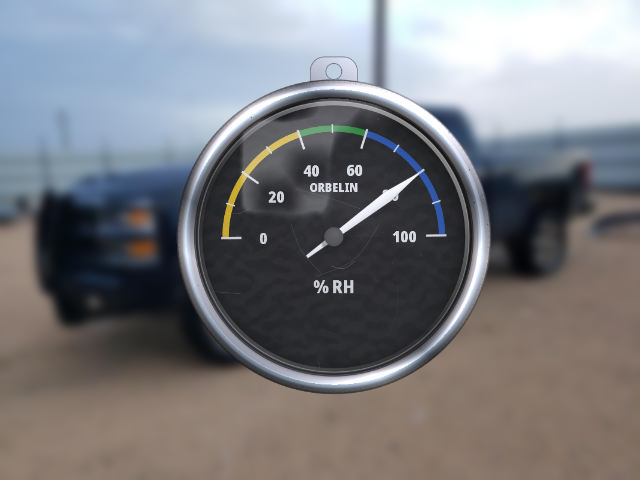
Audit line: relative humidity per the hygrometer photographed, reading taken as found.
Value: 80 %
